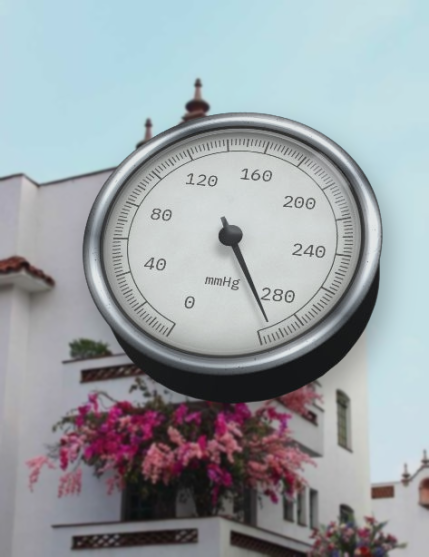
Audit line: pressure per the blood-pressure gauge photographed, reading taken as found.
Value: 294 mmHg
